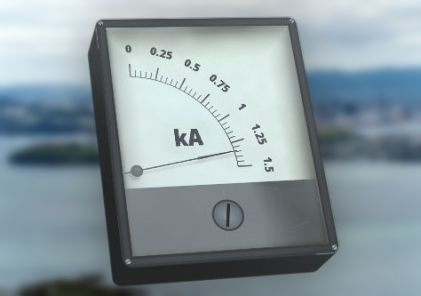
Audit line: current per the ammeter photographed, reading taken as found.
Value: 1.35 kA
